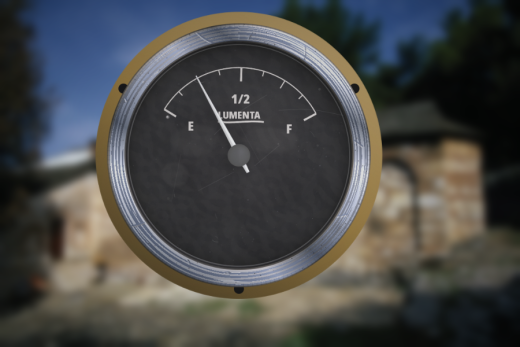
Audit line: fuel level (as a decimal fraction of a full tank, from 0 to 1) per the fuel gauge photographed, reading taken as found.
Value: 0.25
